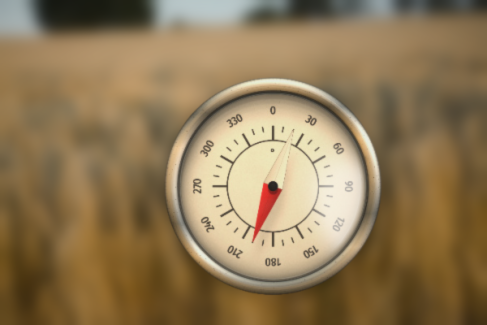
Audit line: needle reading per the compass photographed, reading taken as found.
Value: 200 °
